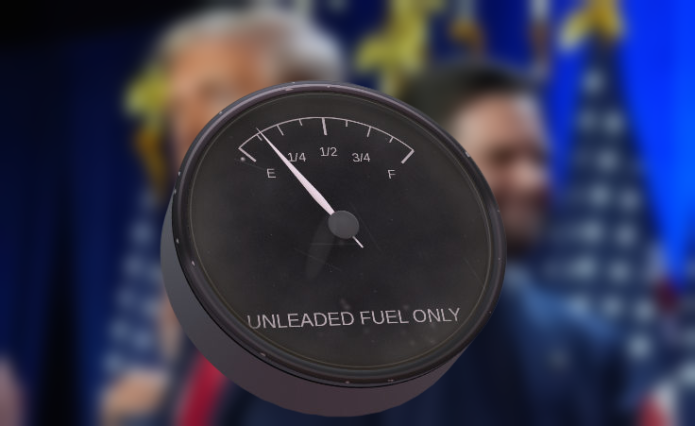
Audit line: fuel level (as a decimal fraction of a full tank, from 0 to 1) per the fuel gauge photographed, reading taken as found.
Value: 0.125
